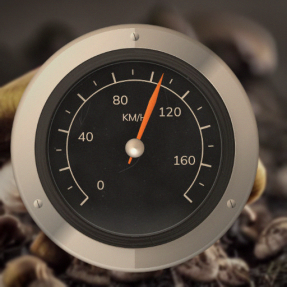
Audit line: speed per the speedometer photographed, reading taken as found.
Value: 105 km/h
